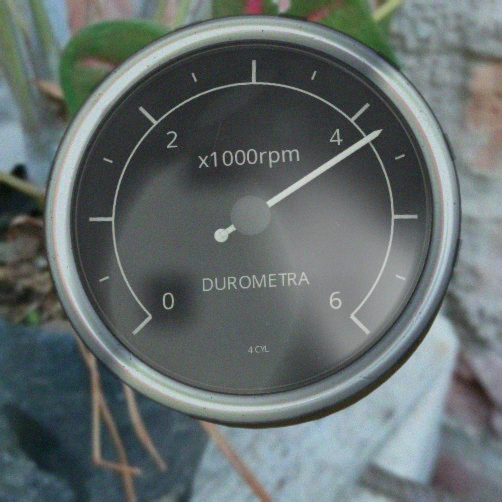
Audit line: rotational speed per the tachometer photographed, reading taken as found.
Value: 4250 rpm
